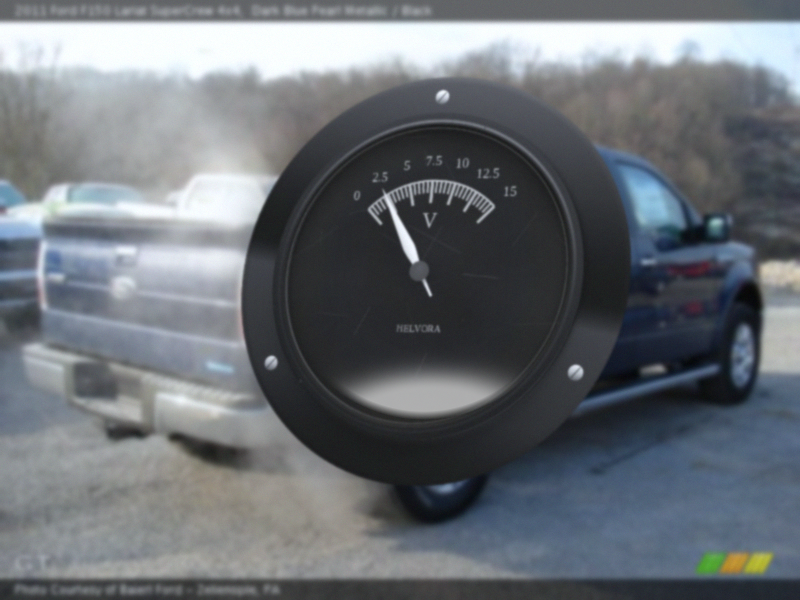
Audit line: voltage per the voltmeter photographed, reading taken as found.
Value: 2.5 V
